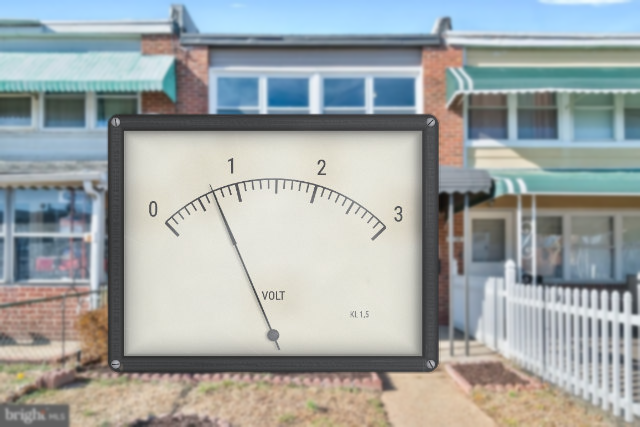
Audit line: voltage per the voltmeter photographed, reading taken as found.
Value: 0.7 V
